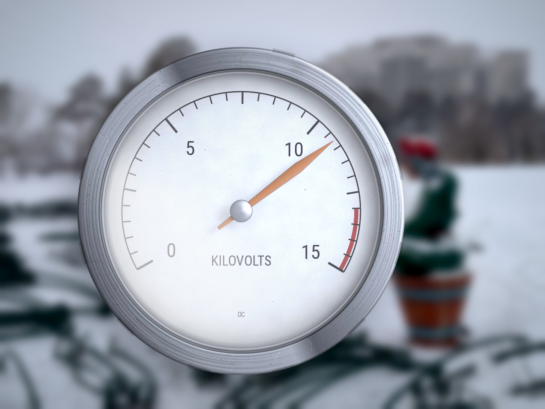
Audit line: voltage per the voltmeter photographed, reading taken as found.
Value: 10.75 kV
